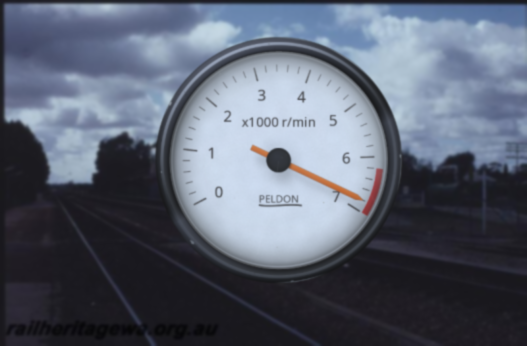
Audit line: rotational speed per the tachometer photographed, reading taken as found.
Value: 6800 rpm
